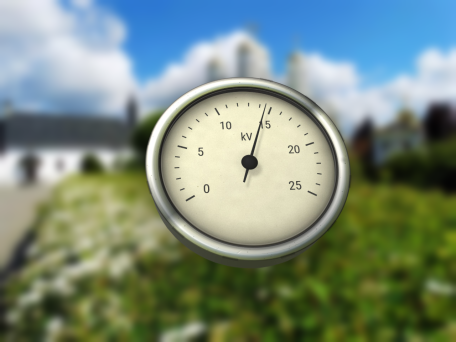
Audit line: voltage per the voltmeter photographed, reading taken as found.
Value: 14.5 kV
